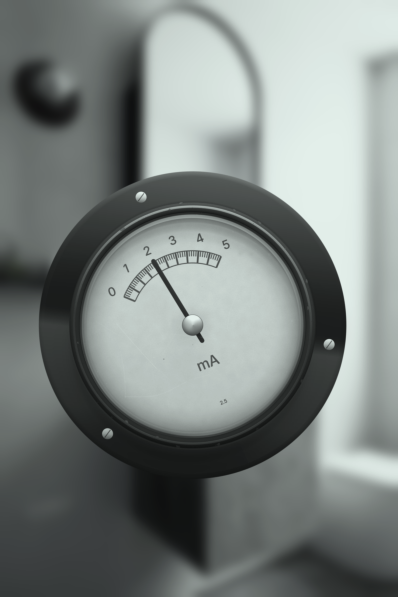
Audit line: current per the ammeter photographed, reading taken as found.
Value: 2 mA
